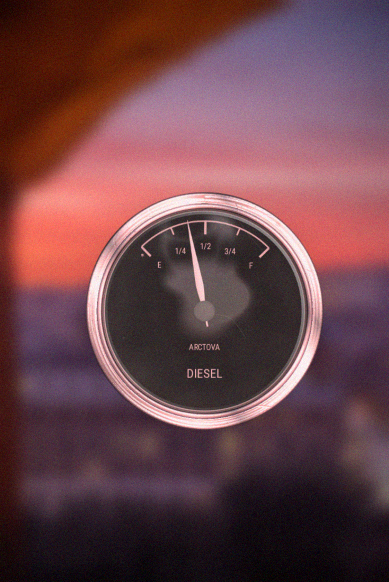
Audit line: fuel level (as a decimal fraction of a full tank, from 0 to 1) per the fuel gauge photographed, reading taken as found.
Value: 0.375
